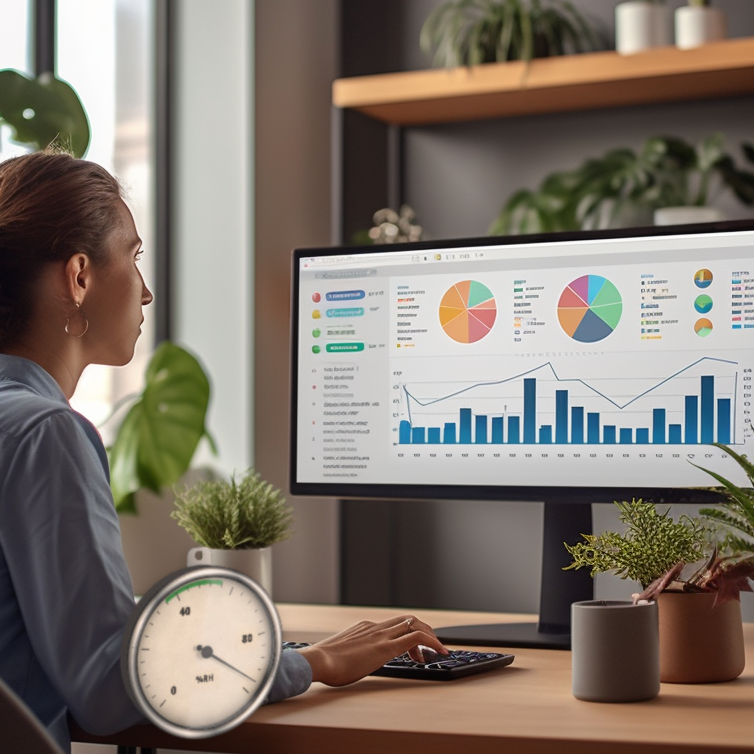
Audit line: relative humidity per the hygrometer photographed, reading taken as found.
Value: 96 %
